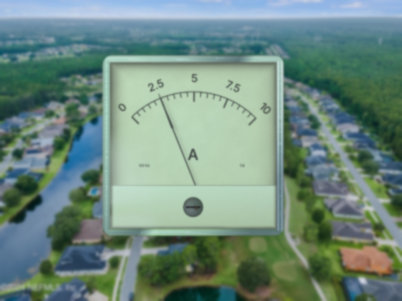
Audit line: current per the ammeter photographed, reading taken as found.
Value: 2.5 A
